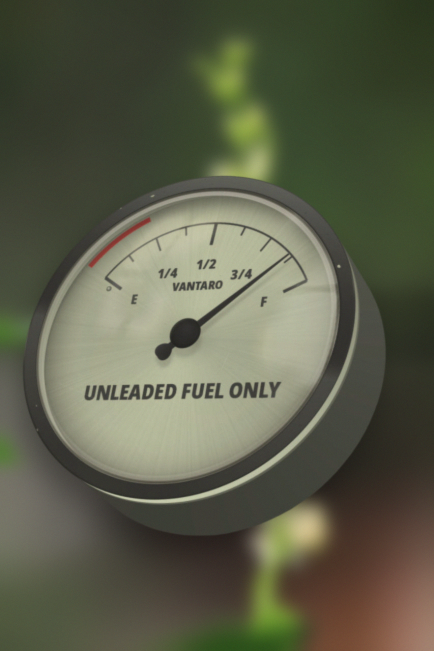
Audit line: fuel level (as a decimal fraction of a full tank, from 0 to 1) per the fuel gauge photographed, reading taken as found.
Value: 0.875
